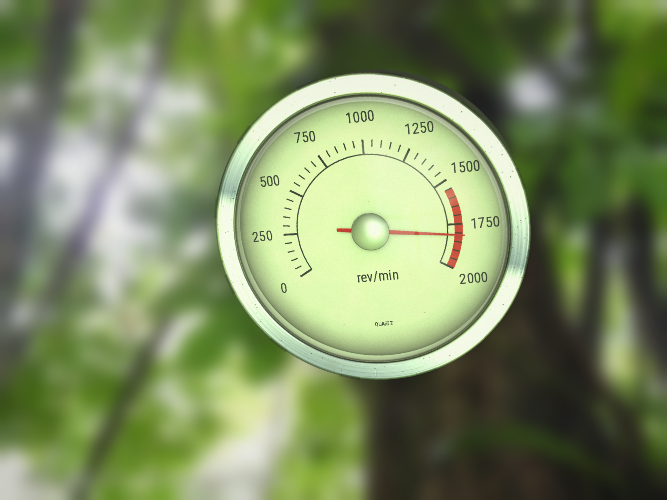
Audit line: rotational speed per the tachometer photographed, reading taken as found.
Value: 1800 rpm
